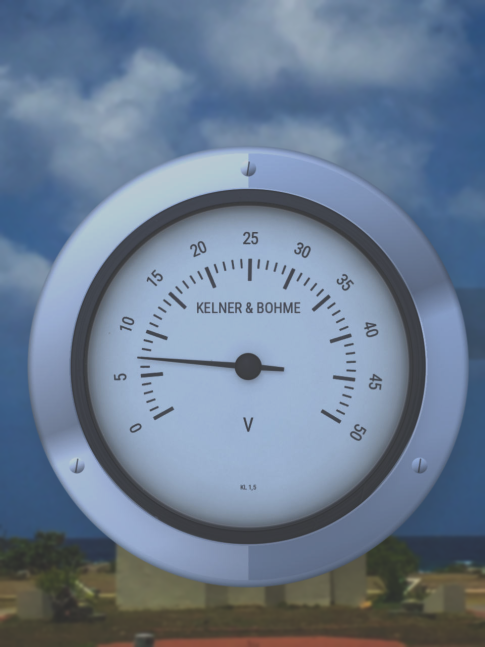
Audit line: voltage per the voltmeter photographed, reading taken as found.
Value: 7 V
